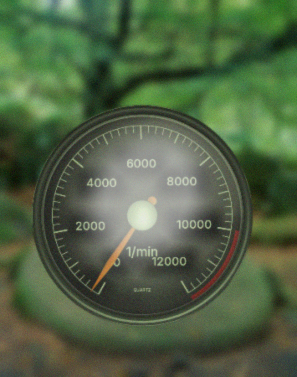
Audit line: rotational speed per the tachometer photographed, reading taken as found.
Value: 200 rpm
